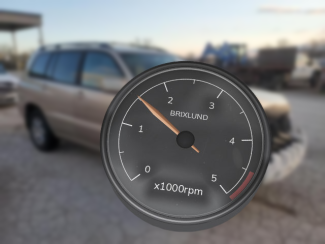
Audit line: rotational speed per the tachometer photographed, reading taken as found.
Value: 1500 rpm
